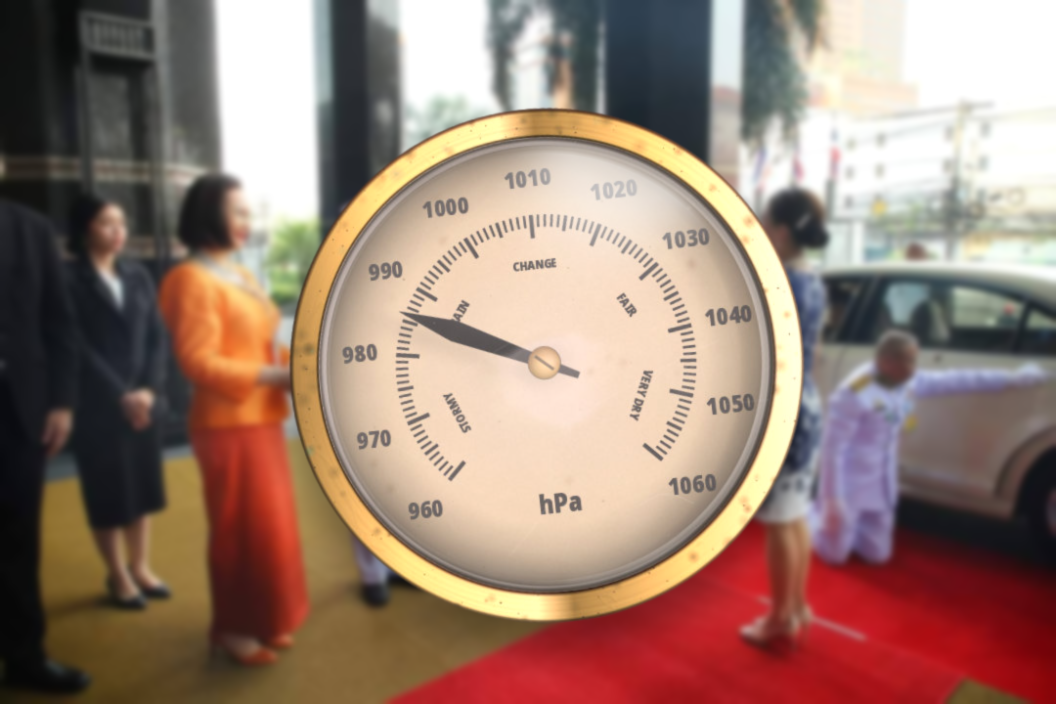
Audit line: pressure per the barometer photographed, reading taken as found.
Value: 986 hPa
